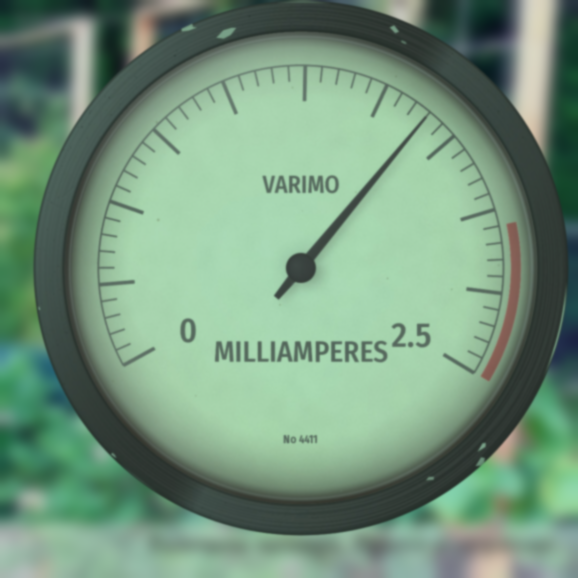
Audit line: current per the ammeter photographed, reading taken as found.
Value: 1.65 mA
